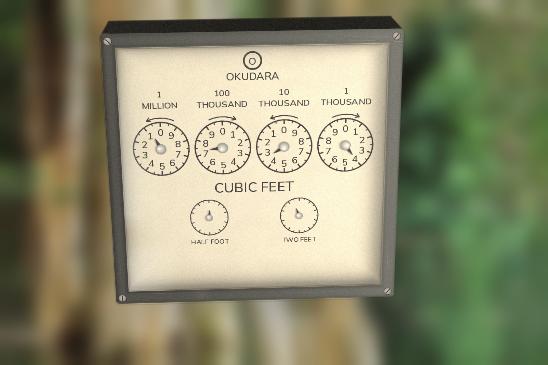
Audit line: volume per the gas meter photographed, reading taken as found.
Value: 73400 ft³
